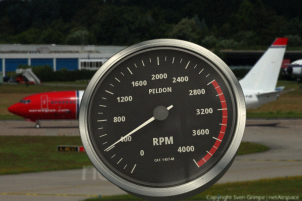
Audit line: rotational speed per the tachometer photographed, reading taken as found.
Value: 400 rpm
